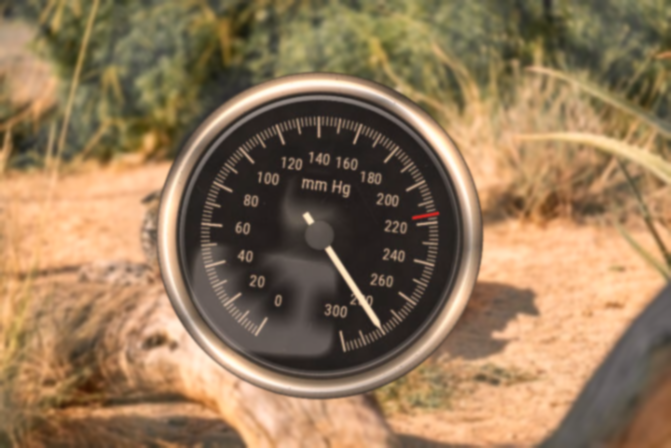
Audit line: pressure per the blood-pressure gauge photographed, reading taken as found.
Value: 280 mmHg
